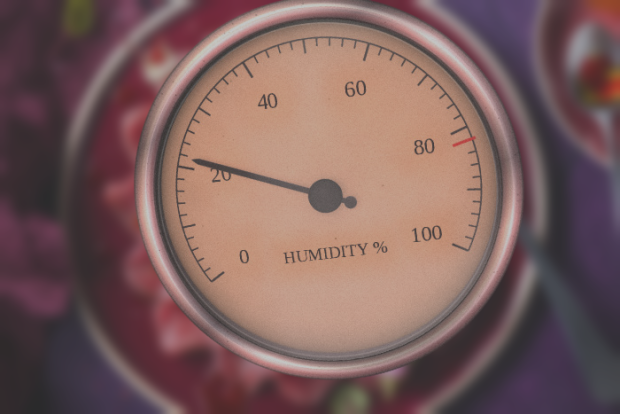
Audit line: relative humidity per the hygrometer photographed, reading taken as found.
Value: 22 %
